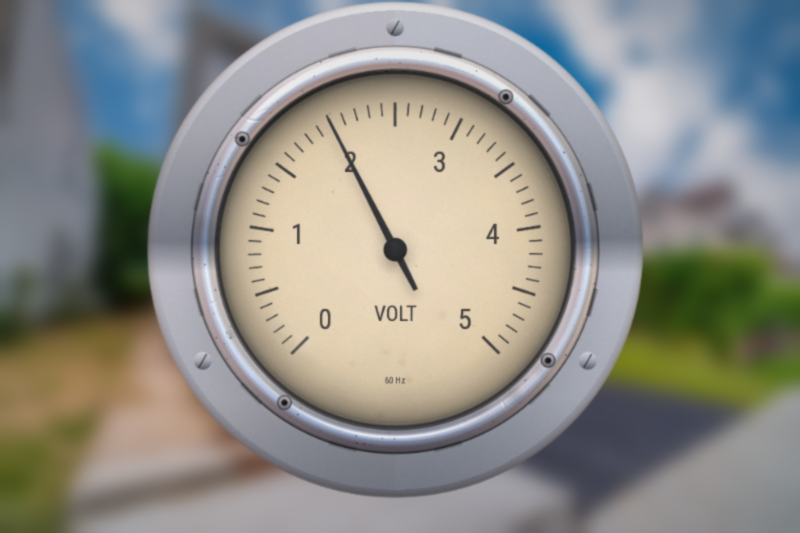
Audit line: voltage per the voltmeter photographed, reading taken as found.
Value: 2 V
